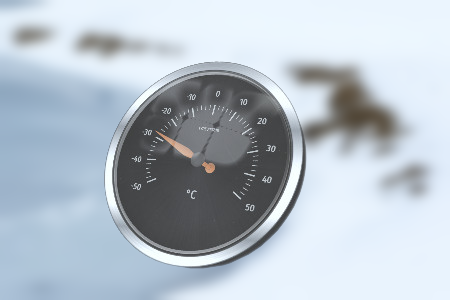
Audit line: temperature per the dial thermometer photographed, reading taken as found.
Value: -28 °C
